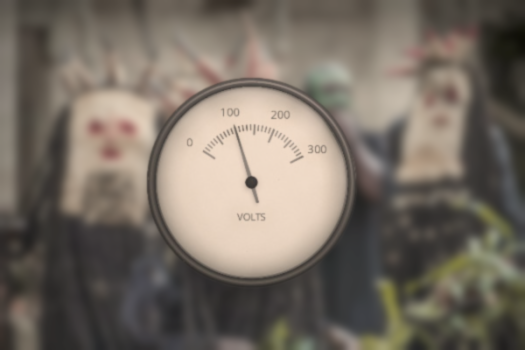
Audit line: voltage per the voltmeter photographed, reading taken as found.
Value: 100 V
